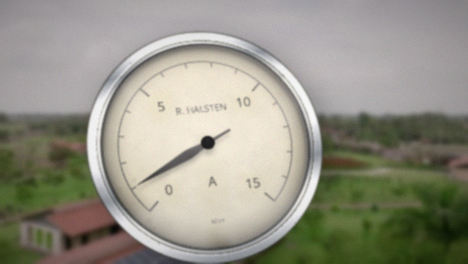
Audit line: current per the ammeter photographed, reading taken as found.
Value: 1 A
